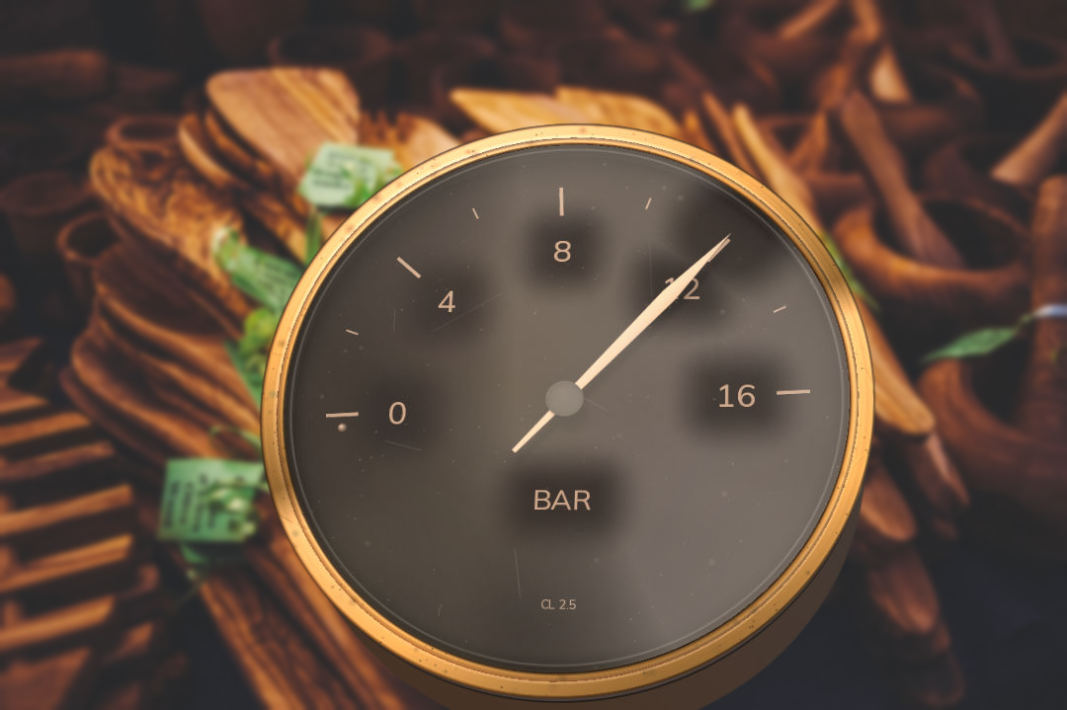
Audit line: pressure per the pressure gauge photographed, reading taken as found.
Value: 12 bar
